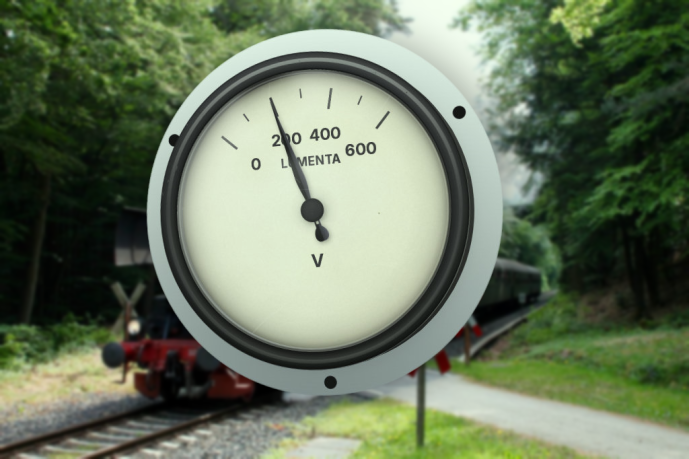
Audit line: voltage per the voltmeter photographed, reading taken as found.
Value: 200 V
